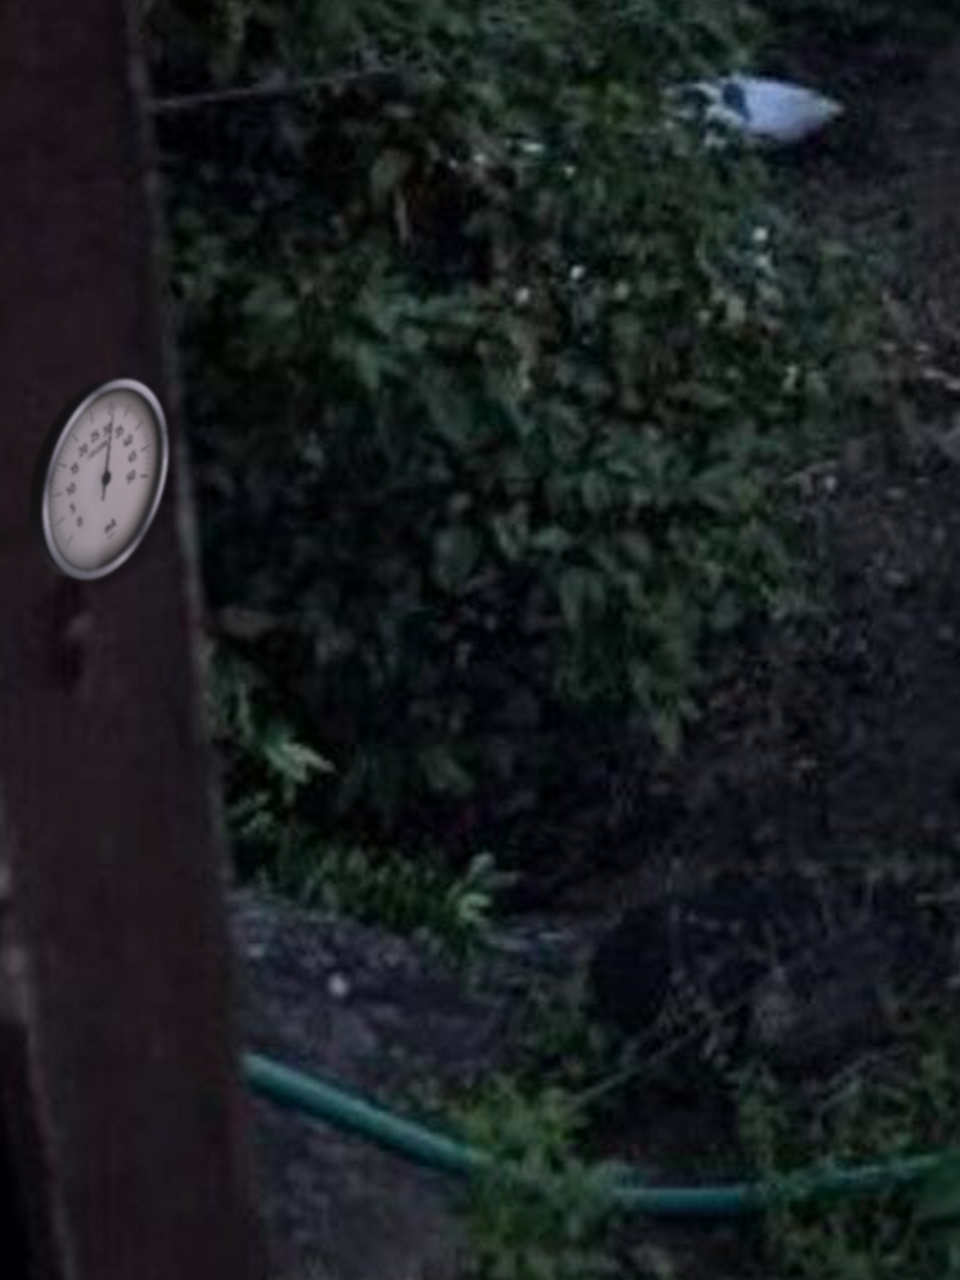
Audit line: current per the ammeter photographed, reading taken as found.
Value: 30 mA
